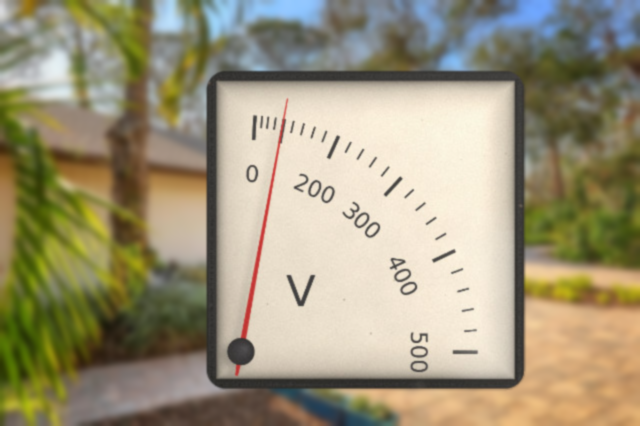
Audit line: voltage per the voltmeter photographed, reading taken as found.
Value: 100 V
